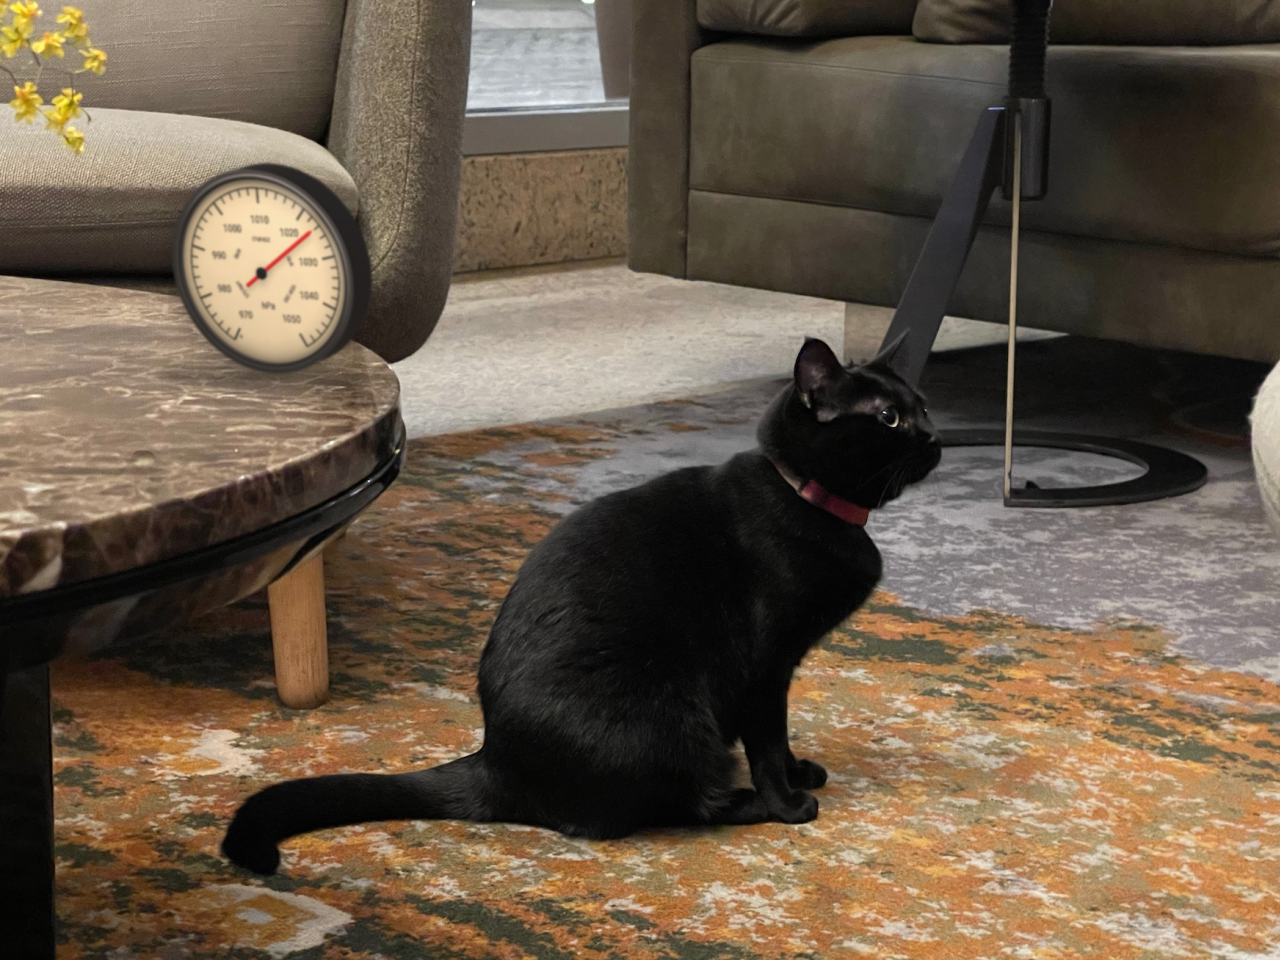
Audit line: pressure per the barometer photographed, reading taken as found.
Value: 1024 hPa
